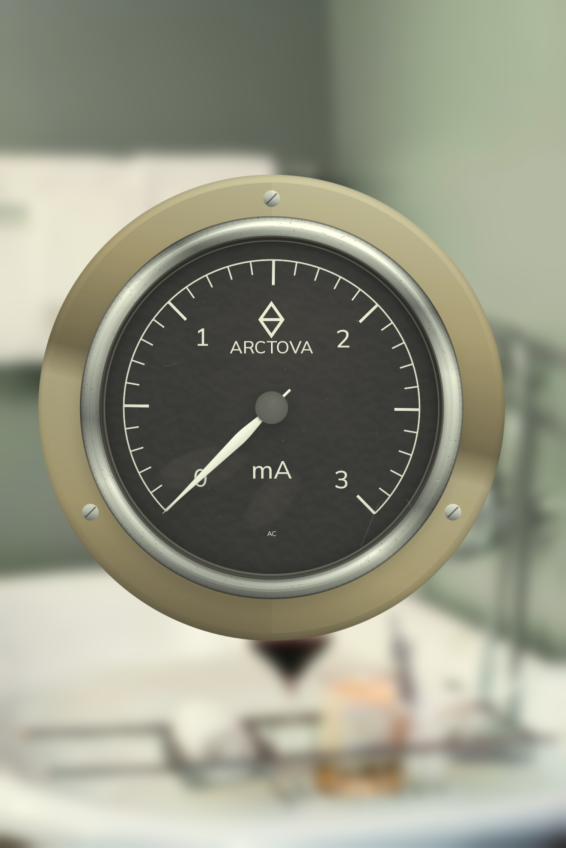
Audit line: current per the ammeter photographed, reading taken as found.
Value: 0 mA
